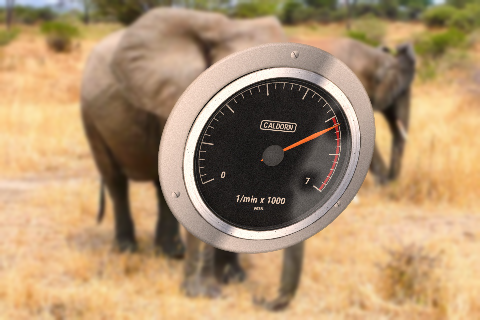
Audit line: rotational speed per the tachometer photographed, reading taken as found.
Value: 5200 rpm
